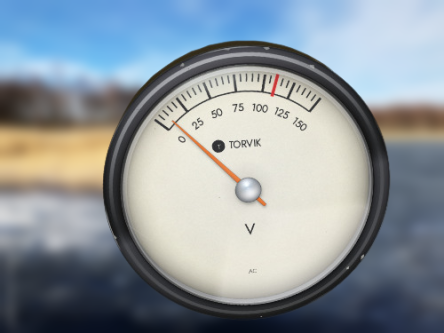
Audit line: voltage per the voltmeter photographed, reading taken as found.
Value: 10 V
